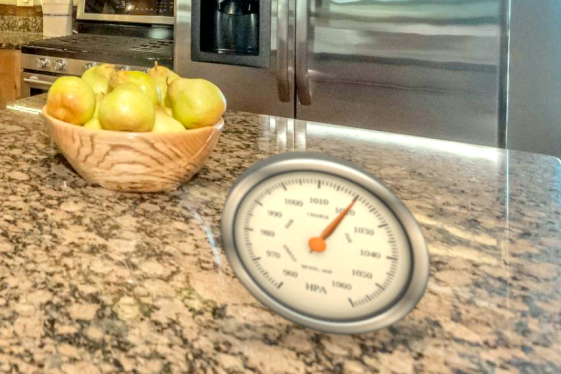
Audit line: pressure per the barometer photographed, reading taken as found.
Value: 1020 hPa
